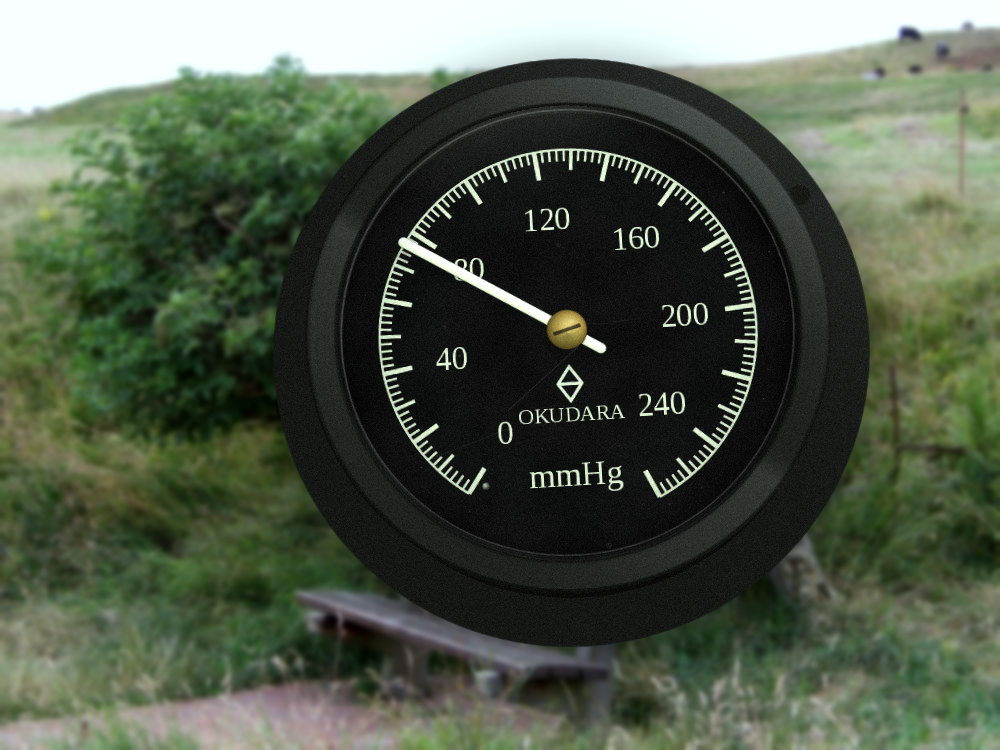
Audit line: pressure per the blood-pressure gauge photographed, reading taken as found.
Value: 76 mmHg
